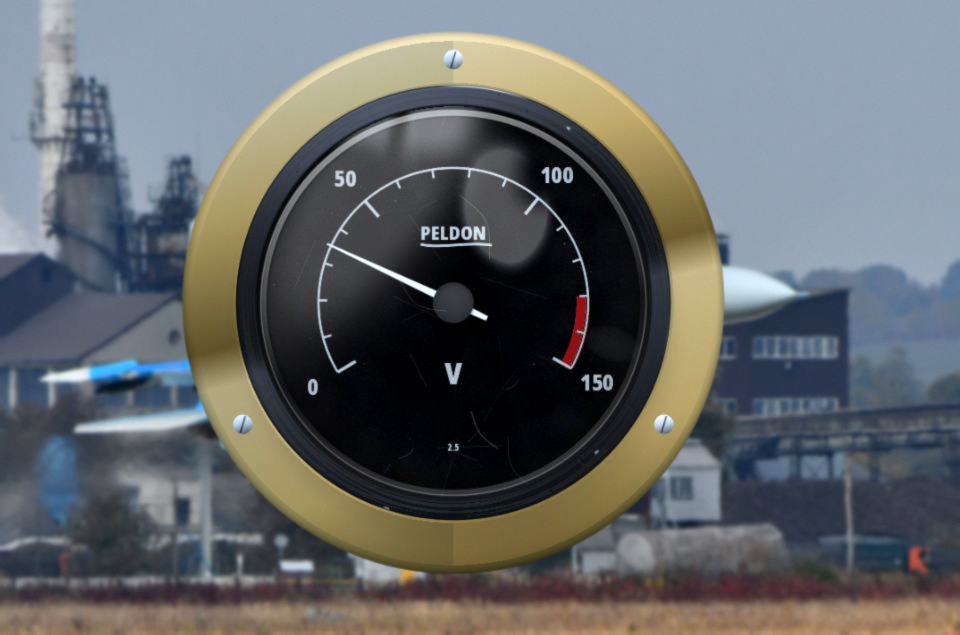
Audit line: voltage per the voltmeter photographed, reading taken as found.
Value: 35 V
